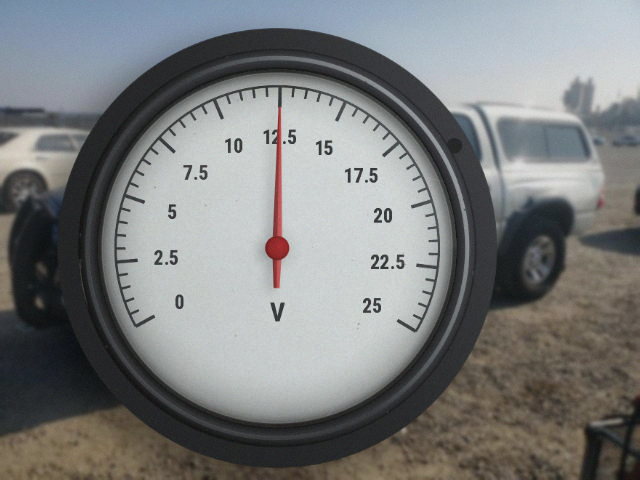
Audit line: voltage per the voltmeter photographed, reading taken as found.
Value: 12.5 V
